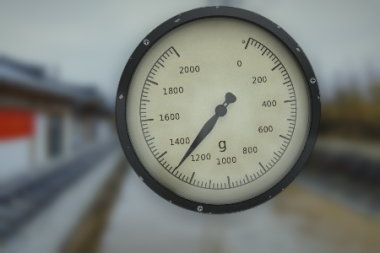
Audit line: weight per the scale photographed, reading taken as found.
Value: 1300 g
